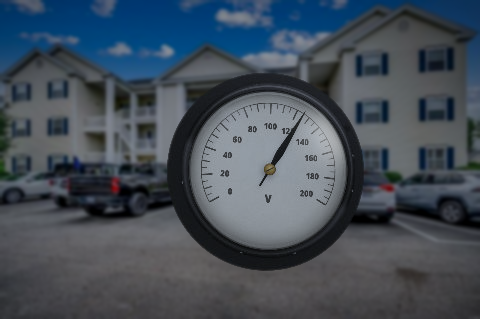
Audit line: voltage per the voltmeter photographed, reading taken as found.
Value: 125 V
